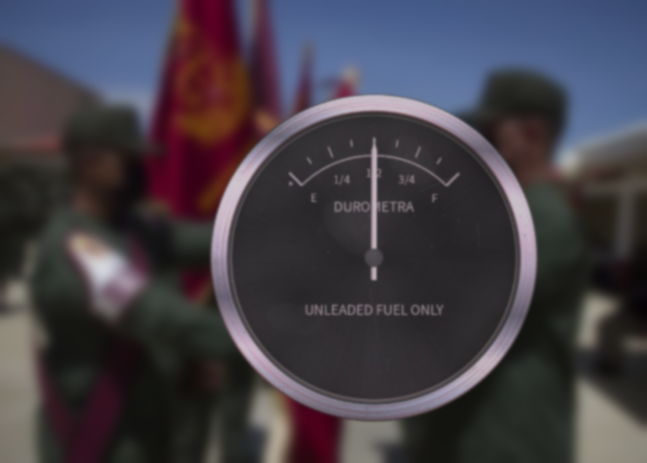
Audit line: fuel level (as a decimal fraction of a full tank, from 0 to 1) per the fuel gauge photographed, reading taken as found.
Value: 0.5
